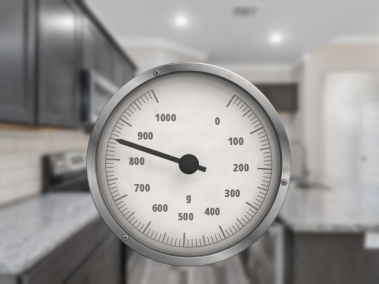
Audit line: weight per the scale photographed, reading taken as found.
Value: 850 g
